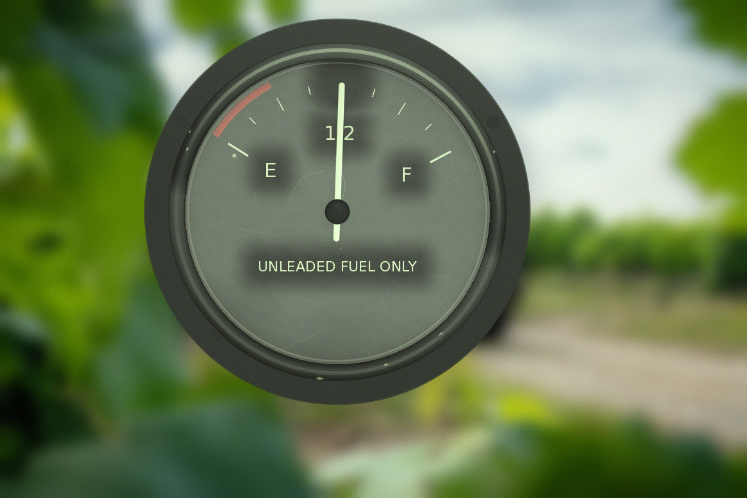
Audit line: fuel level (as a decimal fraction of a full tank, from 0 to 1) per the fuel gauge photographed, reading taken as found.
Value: 0.5
